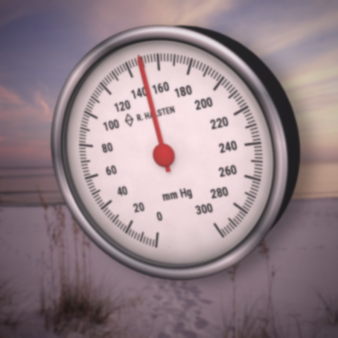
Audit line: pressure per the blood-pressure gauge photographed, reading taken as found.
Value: 150 mmHg
